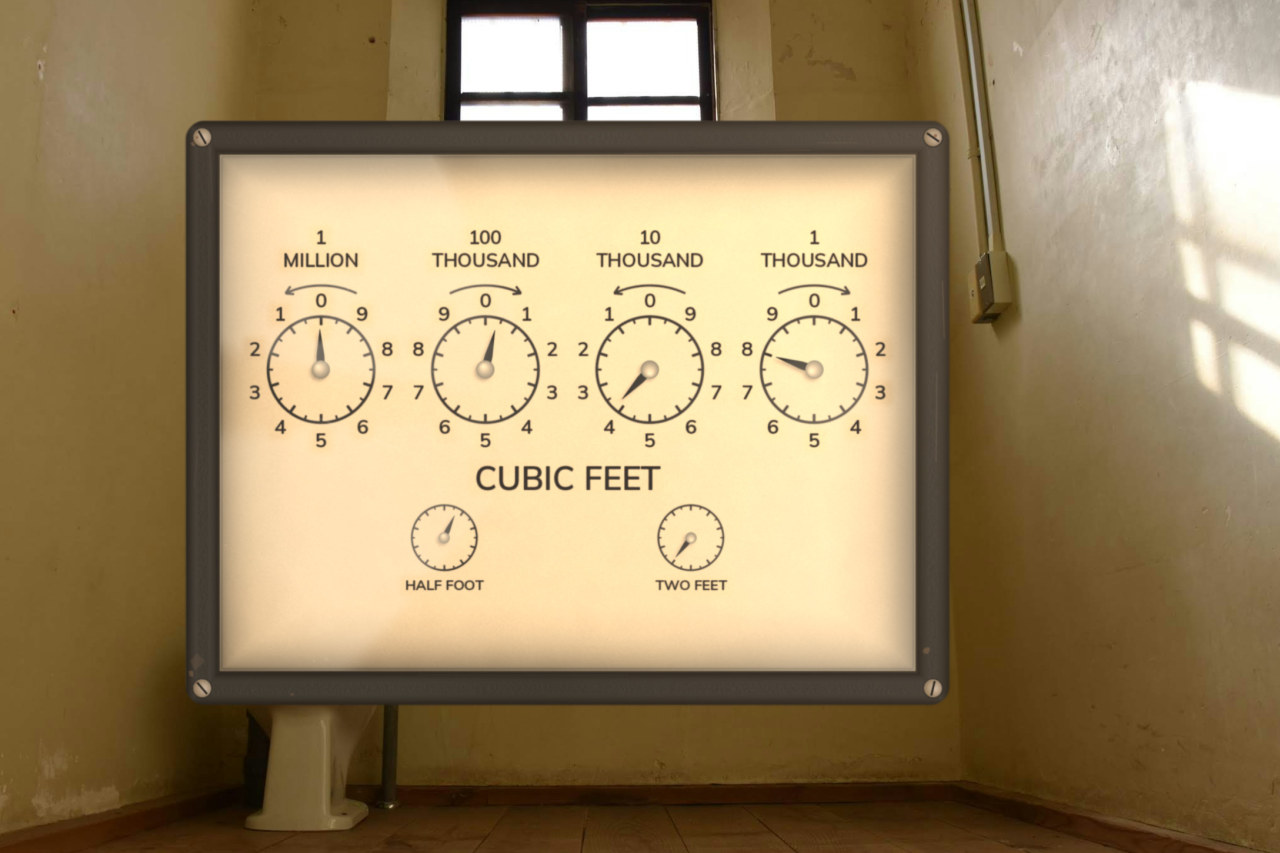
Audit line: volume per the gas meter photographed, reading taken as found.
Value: 3800 ft³
